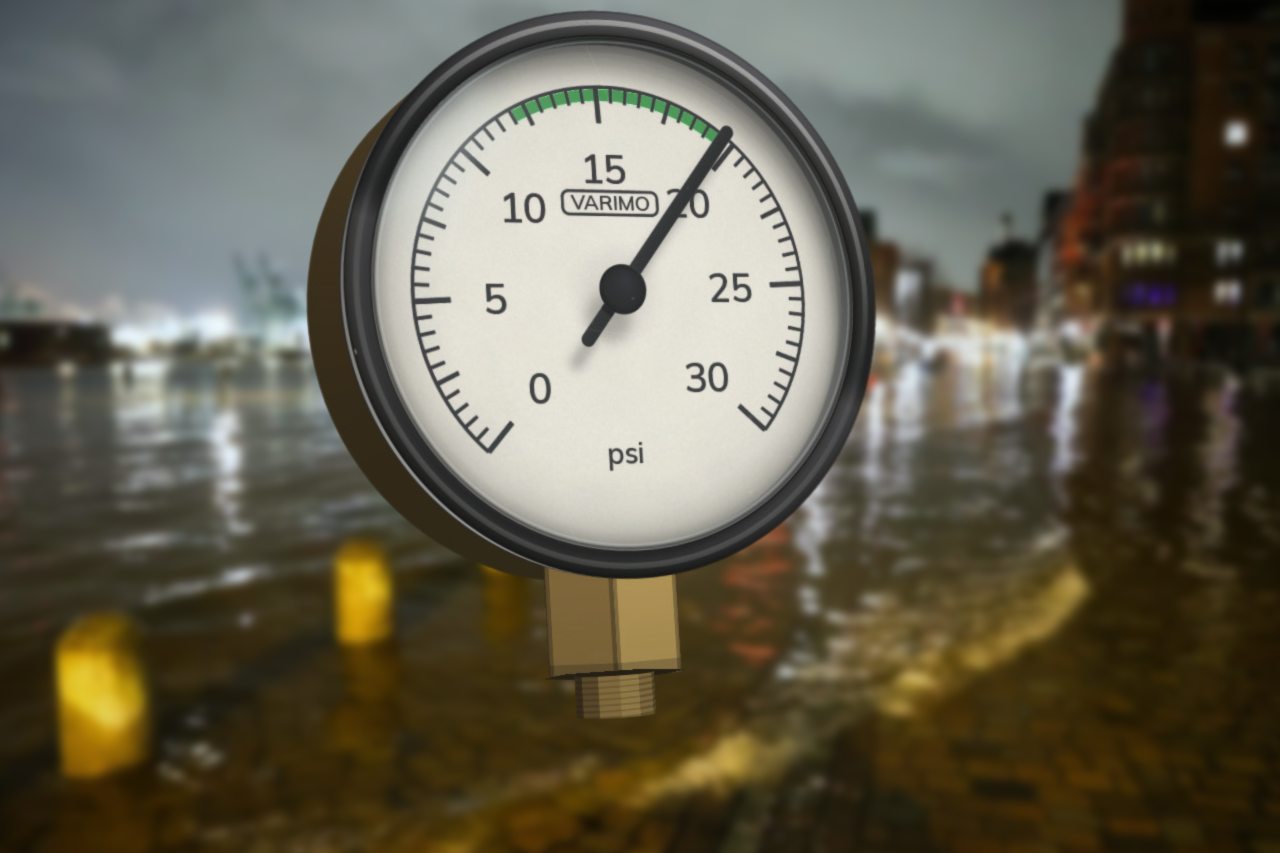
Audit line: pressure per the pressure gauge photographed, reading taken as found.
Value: 19.5 psi
